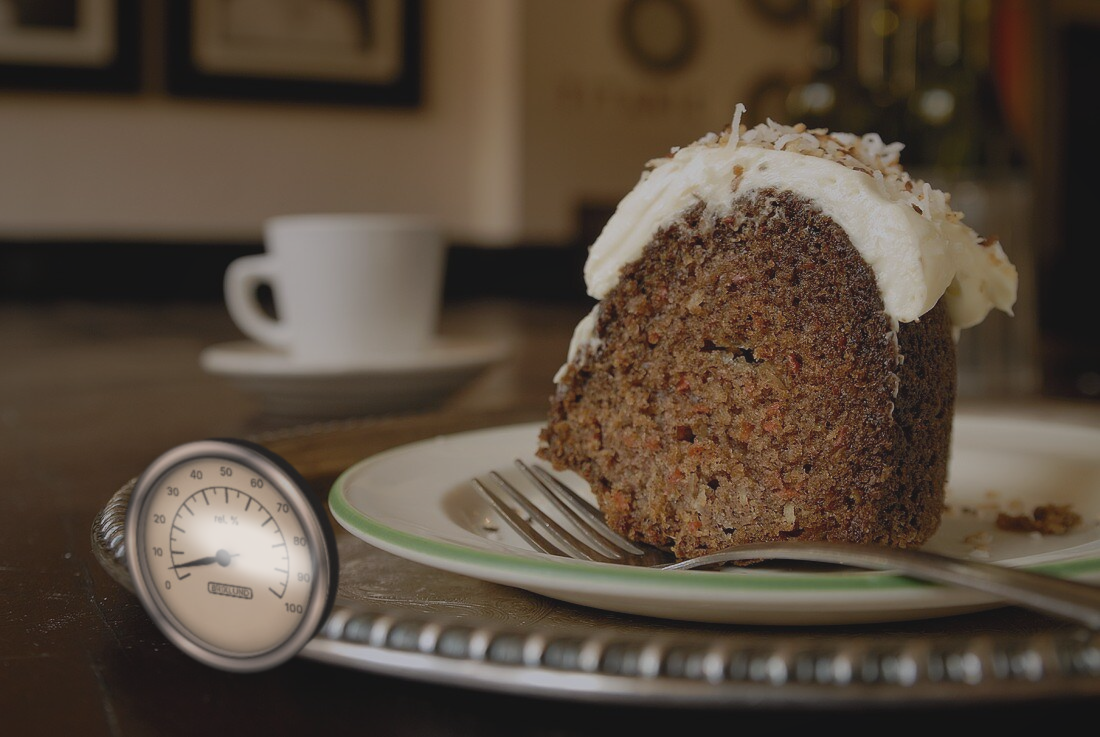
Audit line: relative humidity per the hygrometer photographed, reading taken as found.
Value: 5 %
